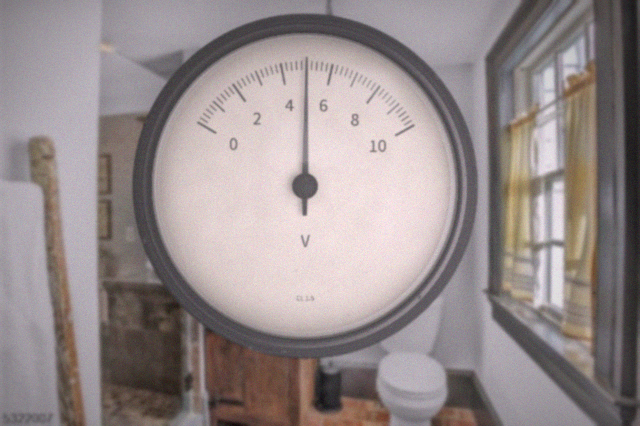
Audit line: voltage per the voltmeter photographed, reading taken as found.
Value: 5 V
